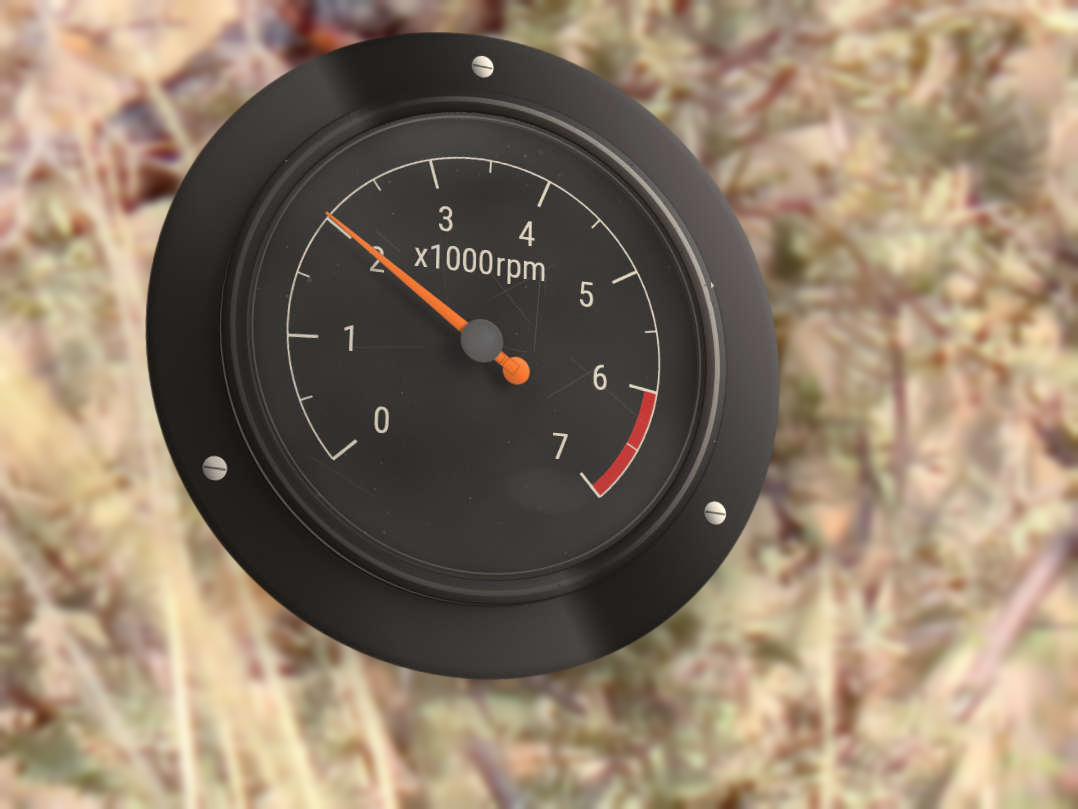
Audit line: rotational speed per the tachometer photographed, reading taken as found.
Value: 2000 rpm
